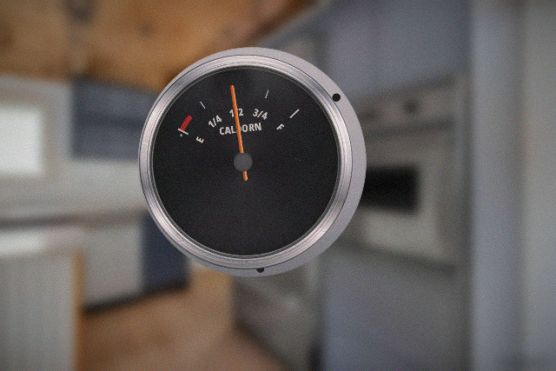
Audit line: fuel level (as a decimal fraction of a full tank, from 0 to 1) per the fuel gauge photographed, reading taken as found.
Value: 0.5
